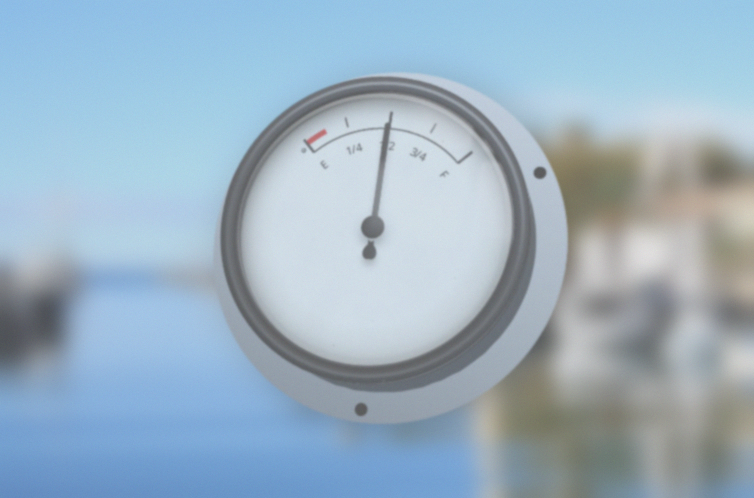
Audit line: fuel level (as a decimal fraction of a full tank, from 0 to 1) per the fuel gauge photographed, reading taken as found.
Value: 0.5
